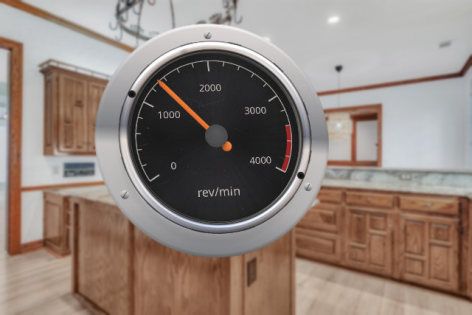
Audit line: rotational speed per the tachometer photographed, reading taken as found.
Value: 1300 rpm
